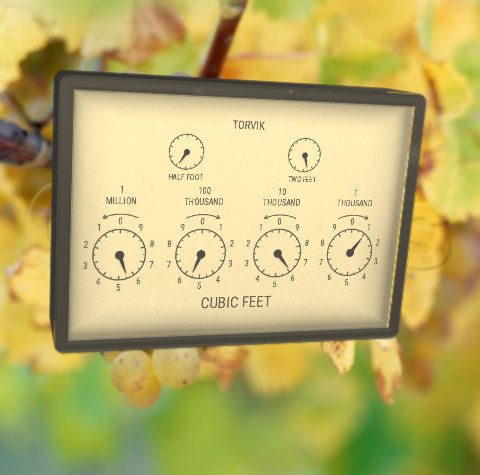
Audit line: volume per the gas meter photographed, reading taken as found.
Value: 556100 ft³
